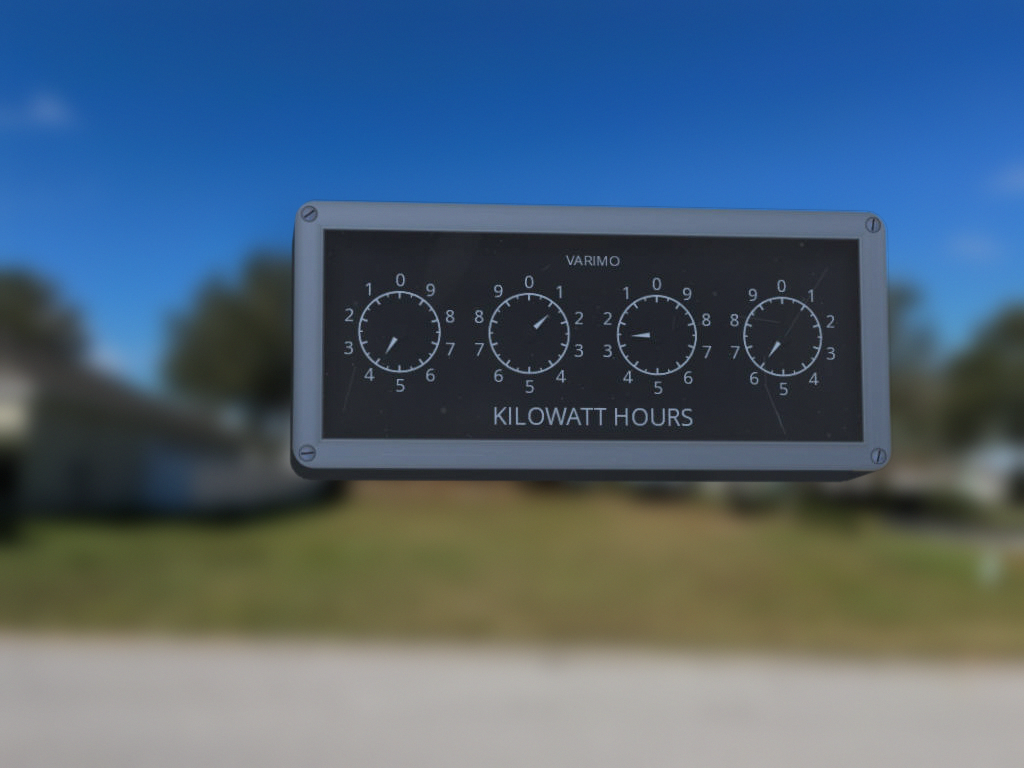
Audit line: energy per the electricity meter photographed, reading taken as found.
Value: 4126 kWh
